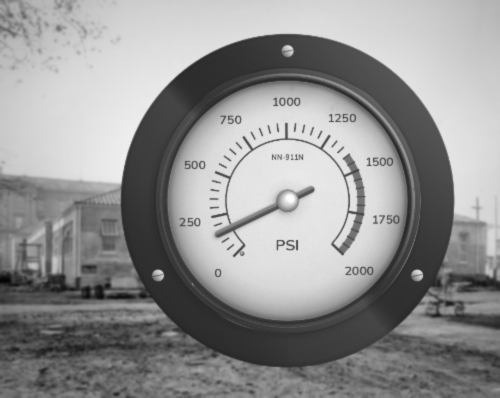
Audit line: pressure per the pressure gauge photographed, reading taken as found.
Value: 150 psi
